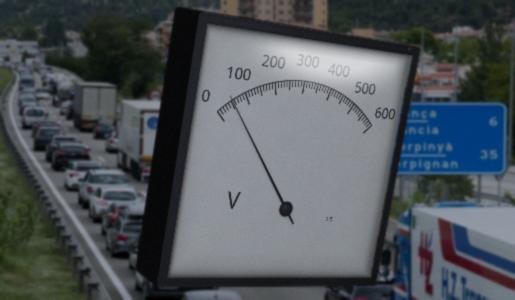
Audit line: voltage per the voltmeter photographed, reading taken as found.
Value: 50 V
